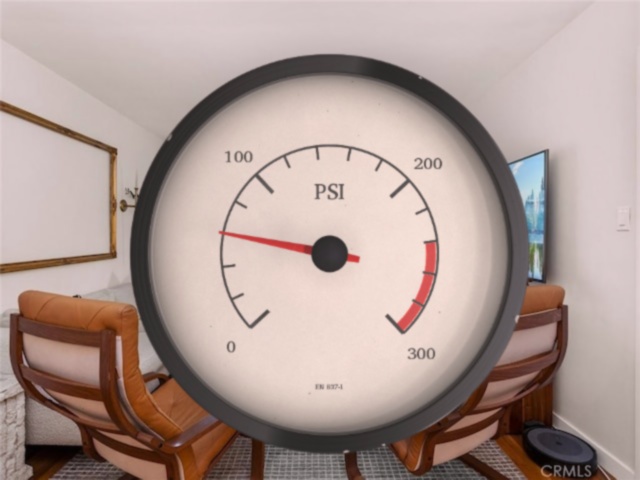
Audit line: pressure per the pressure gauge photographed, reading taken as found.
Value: 60 psi
